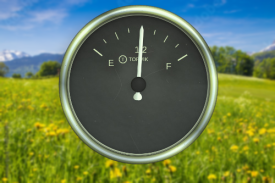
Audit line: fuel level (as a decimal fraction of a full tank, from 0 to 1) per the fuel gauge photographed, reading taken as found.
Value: 0.5
